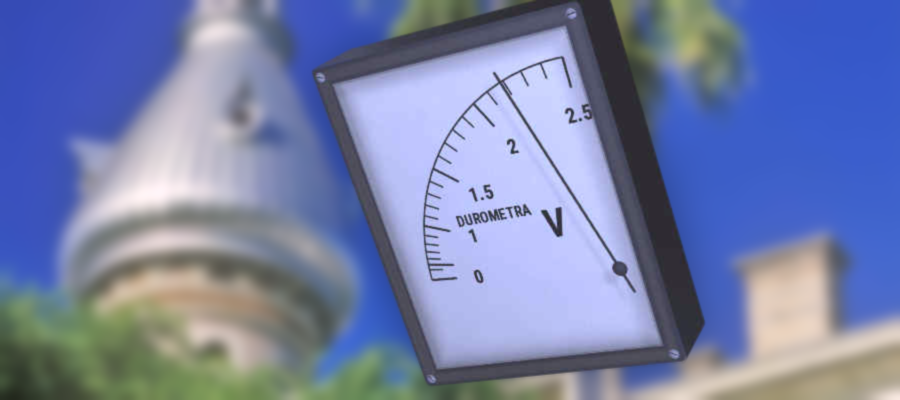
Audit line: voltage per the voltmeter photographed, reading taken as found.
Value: 2.2 V
